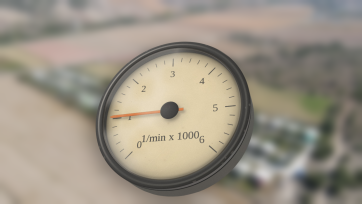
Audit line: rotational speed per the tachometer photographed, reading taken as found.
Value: 1000 rpm
